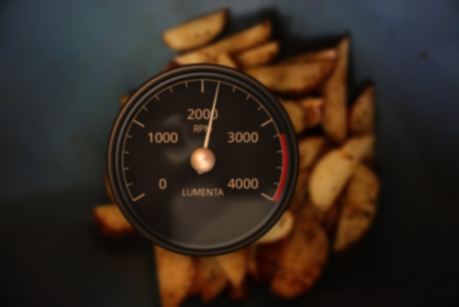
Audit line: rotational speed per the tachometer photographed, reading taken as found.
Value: 2200 rpm
